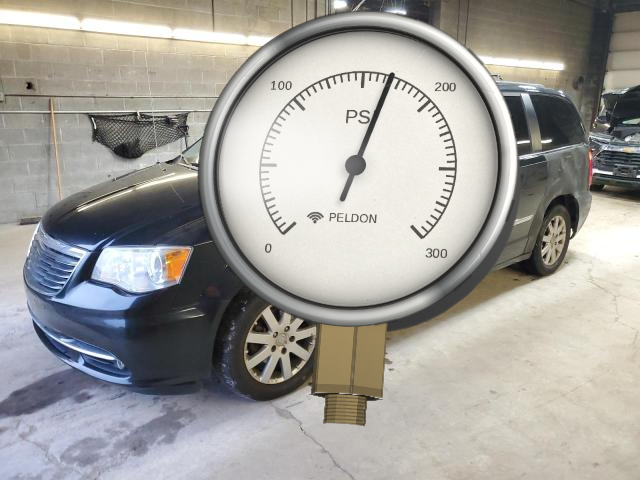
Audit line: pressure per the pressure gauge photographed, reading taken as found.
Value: 170 psi
